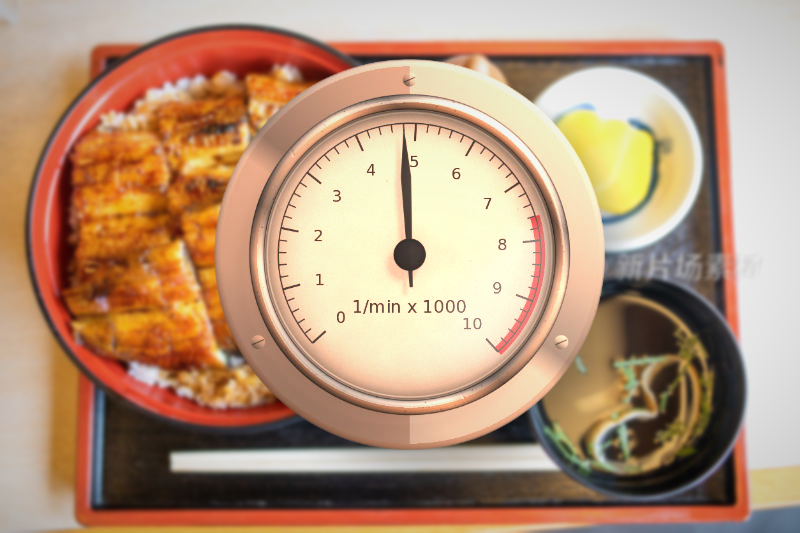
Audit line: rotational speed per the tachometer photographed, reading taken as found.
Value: 4800 rpm
